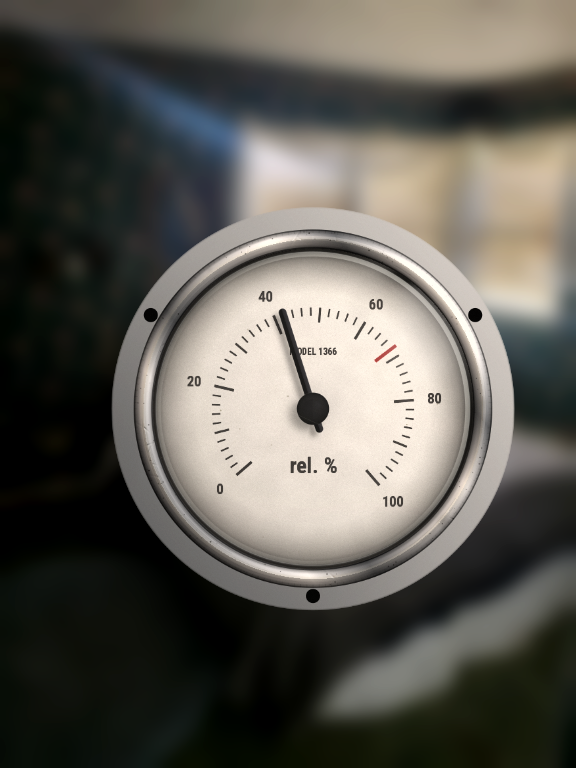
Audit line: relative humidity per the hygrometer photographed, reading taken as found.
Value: 42 %
